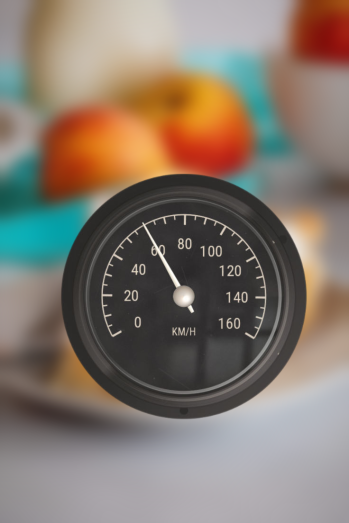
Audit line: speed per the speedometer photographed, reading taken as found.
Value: 60 km/h
